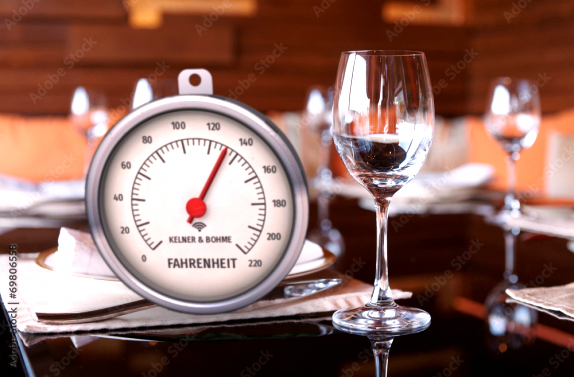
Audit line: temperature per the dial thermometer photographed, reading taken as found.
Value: 132 °F
